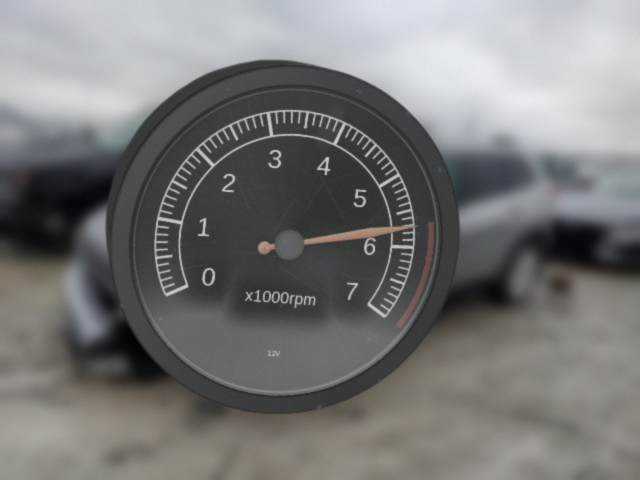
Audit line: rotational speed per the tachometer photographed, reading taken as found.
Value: 5700 rpm
